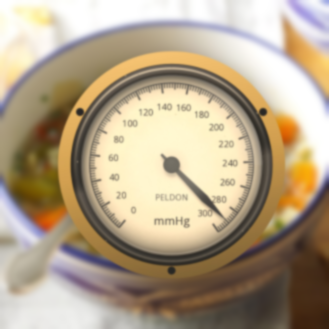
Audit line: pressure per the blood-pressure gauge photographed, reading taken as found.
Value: 290 mmHg
